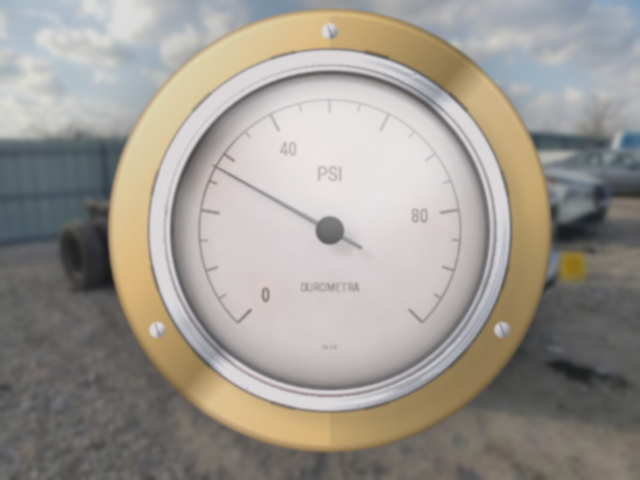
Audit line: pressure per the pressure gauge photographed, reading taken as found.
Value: 27.5 psi
